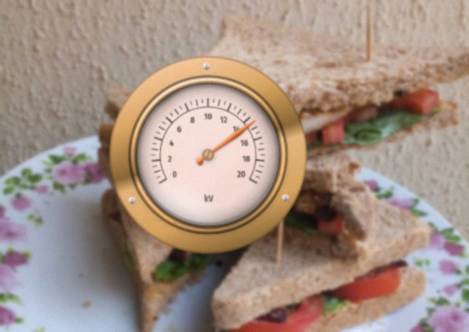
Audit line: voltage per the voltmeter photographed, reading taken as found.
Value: 14.5 kV
